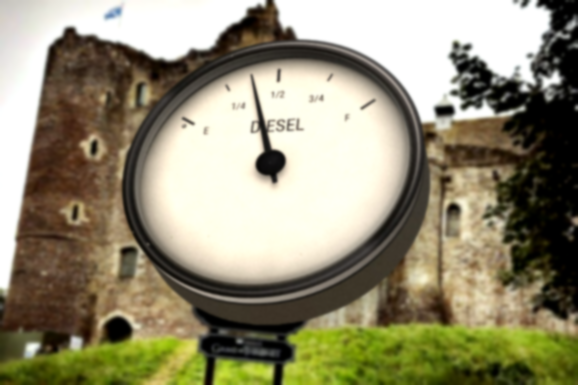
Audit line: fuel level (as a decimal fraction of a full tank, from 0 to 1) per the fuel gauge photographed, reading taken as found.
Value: 0.375
